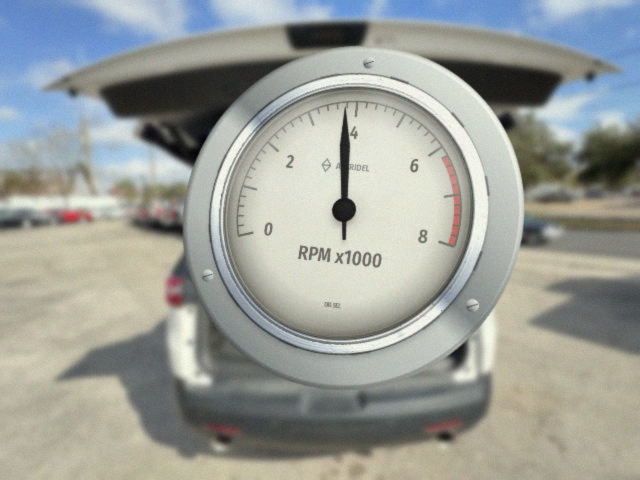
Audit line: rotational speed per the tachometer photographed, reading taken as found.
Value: 3800 rpm
